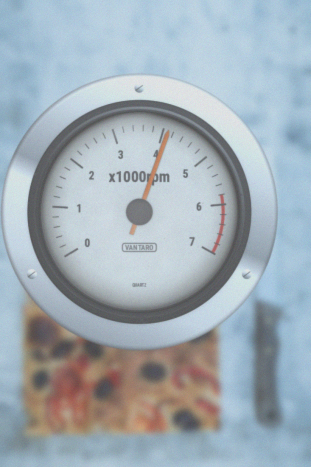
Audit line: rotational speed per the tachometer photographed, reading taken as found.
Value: 4100 rpm
